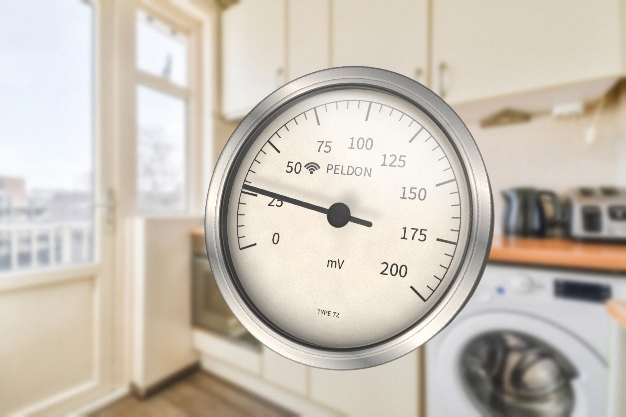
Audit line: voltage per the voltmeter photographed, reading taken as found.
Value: 27.5 mV
